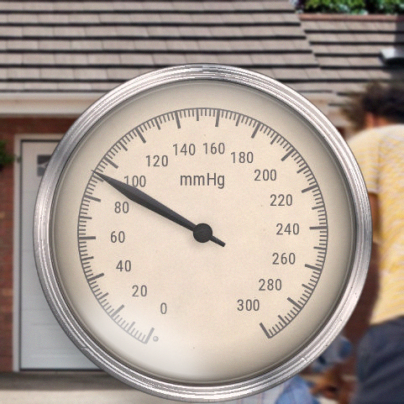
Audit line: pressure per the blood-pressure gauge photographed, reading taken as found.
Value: 92 mmHg
